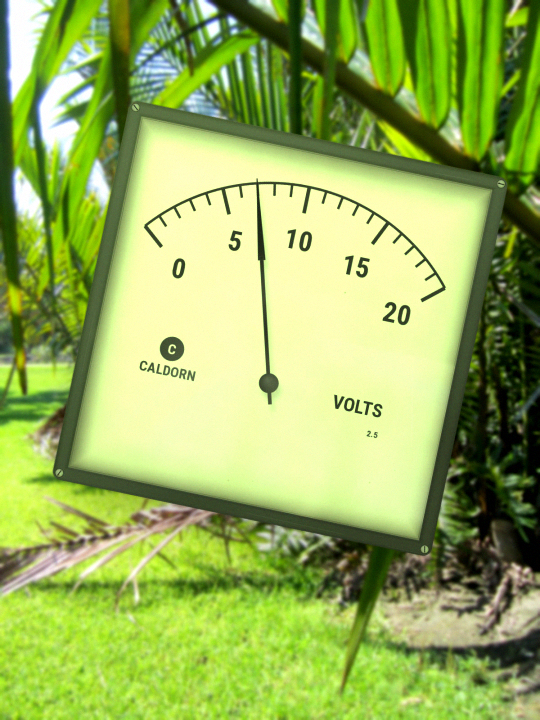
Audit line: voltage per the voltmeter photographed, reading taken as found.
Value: 7 V
